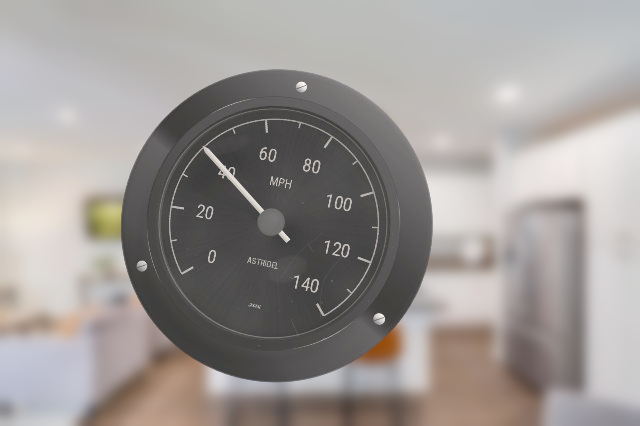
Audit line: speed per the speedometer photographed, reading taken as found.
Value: 40 mph
